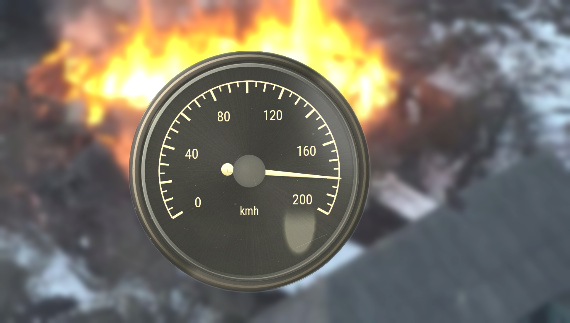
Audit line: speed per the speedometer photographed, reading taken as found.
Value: 180 km/h
